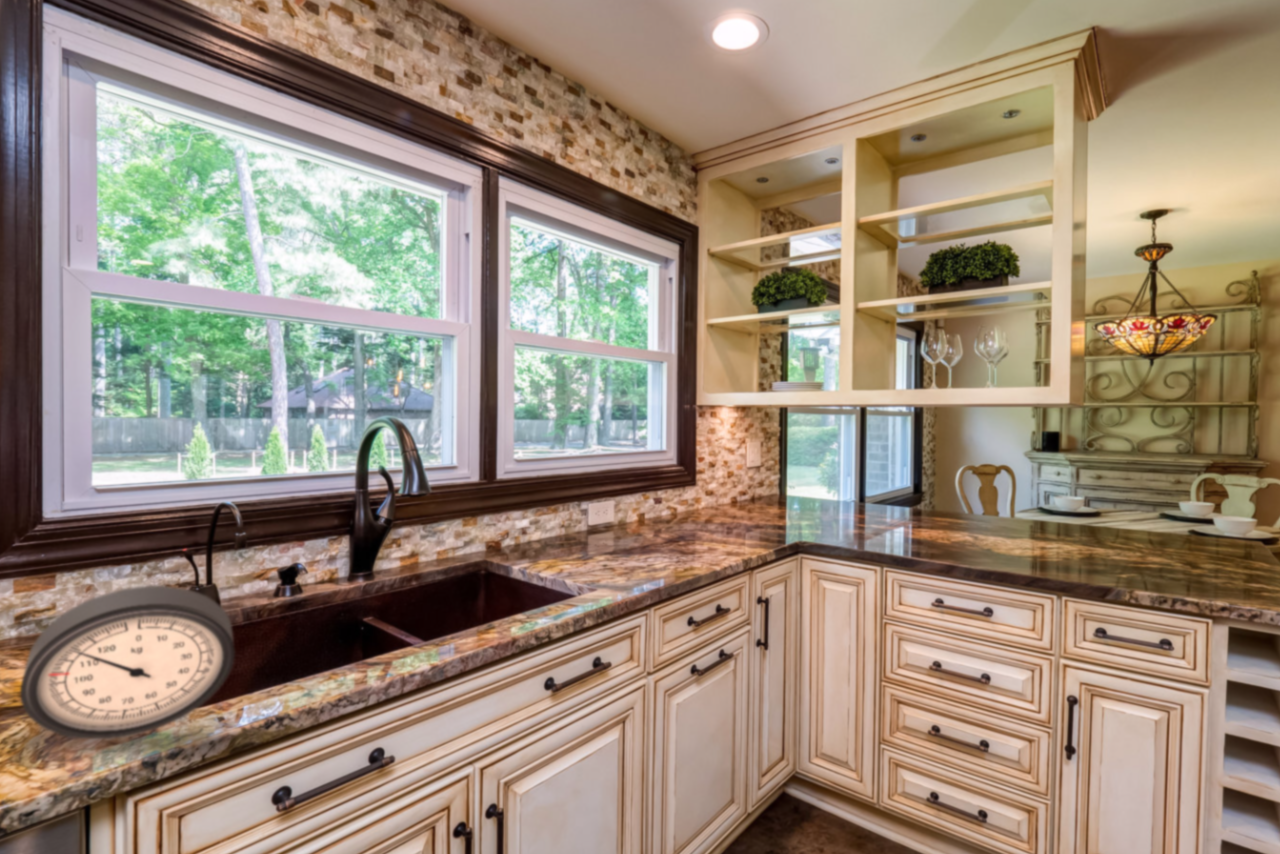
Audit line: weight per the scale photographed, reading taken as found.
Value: 115 kg
